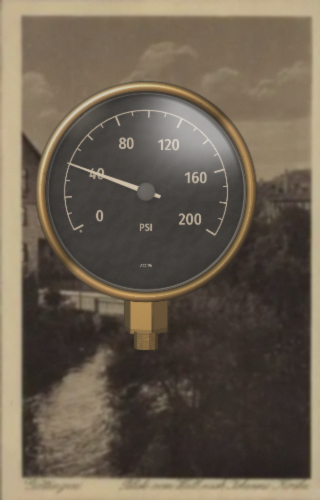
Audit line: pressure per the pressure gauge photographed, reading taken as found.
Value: 40 psi
